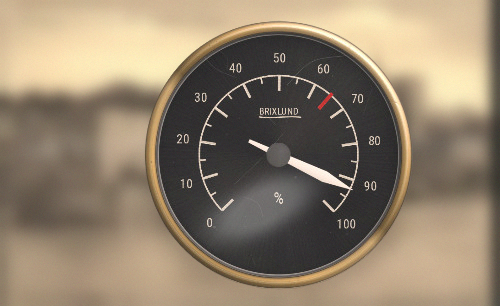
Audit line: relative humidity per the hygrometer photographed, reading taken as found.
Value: 92.5 %
